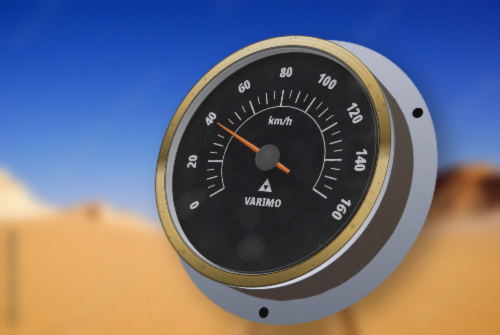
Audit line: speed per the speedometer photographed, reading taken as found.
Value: 40 km/h
